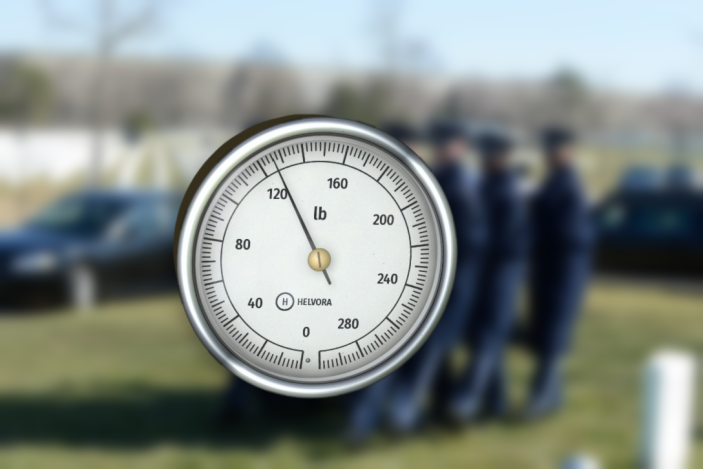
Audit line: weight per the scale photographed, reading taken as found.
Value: 126 lb
